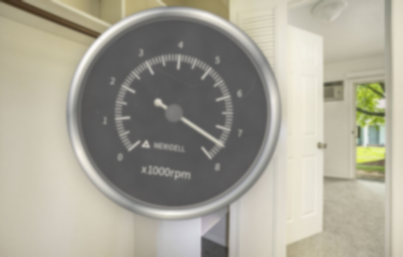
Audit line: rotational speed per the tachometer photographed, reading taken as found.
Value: 7500 rpm
